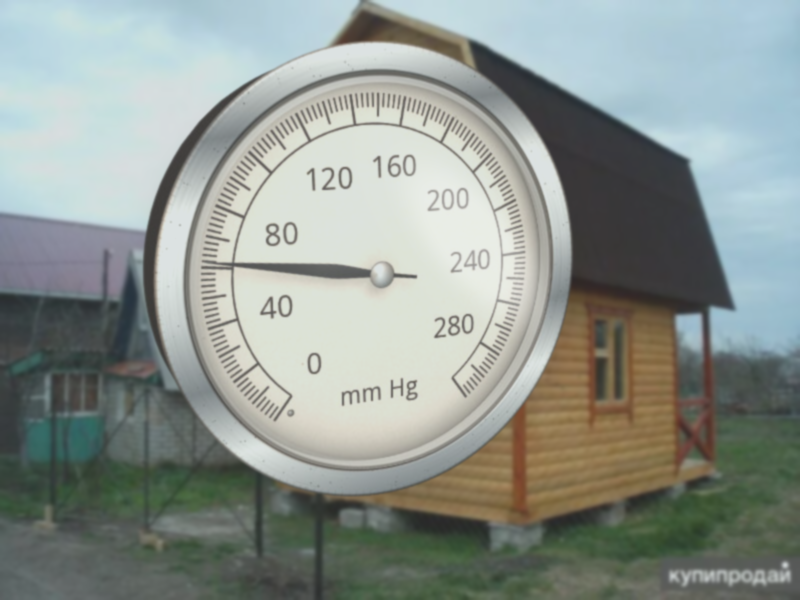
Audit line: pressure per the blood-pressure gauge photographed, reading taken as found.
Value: 62 mmHg
